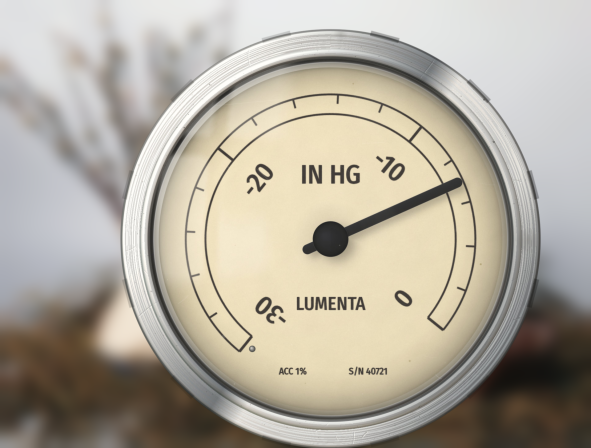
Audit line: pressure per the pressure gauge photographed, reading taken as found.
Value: -7 inHg
